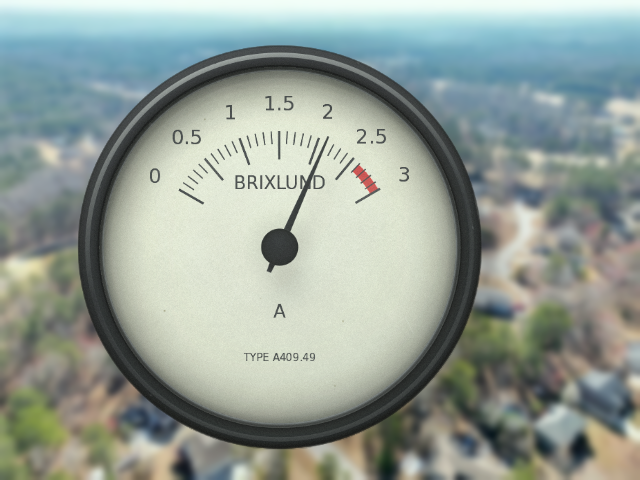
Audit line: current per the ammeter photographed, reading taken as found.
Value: 2.1 A
